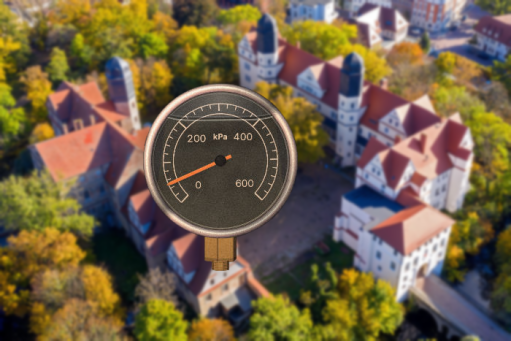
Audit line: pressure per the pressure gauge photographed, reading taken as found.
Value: 50 kPa
